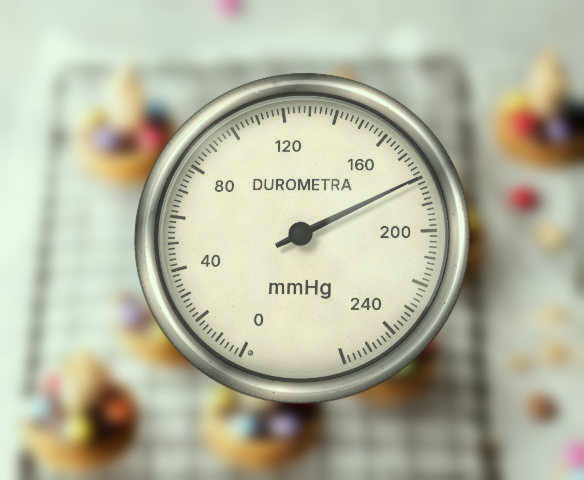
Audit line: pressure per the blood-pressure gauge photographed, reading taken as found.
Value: 180 mmHg
